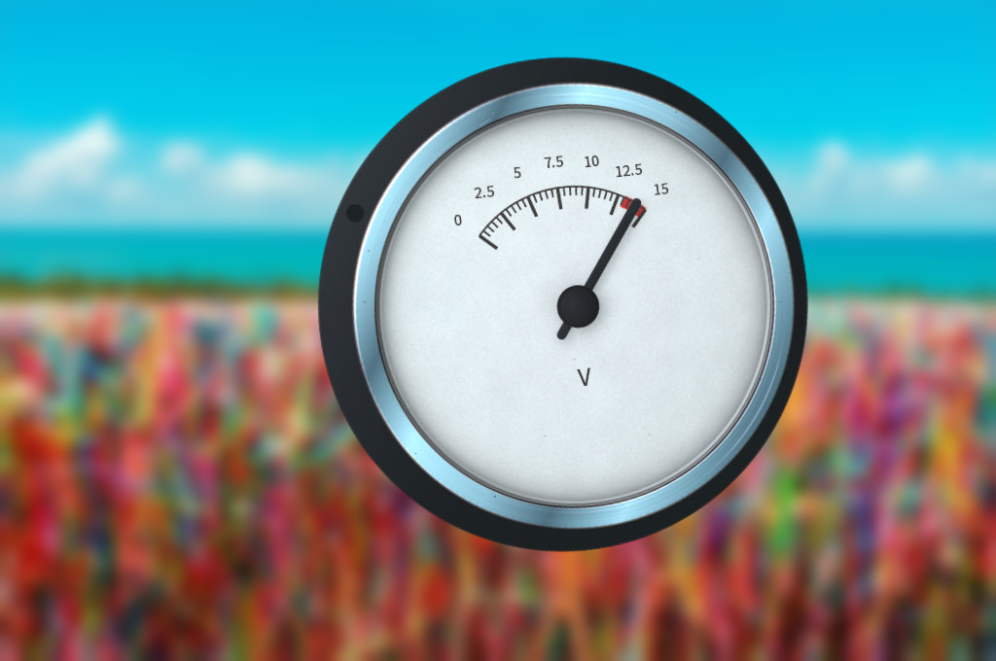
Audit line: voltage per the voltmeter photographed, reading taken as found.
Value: 14 V
